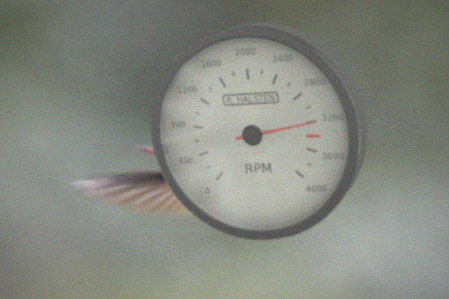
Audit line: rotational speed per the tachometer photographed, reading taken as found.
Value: 3200 rpm
